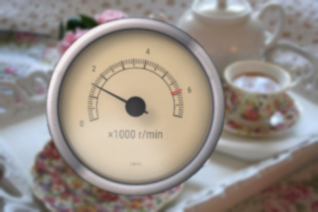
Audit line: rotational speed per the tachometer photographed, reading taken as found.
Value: 1500 rpm
